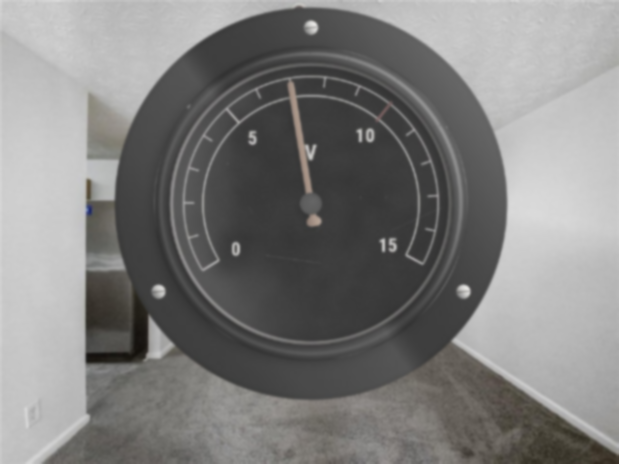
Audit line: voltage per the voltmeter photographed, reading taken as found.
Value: 7 V
